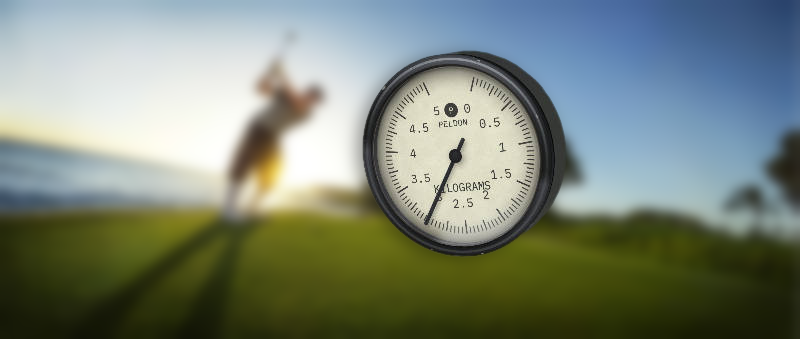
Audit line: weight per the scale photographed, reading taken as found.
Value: 3 kg
